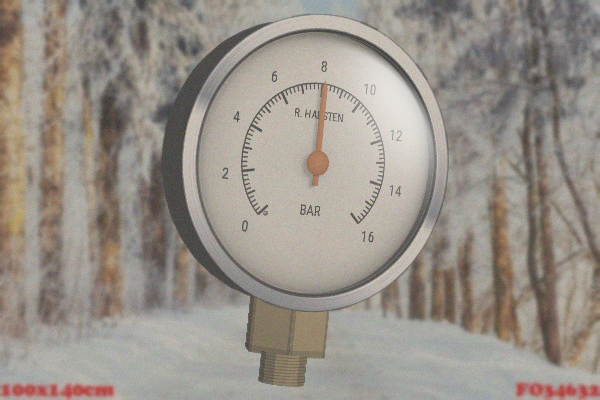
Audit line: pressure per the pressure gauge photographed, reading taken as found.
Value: 8 bar
